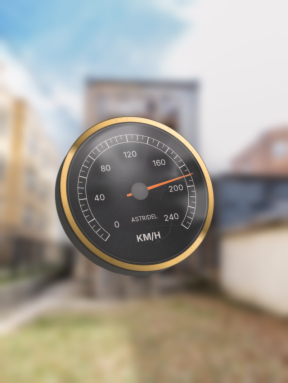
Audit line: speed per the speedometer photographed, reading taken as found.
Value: 190 km/h
